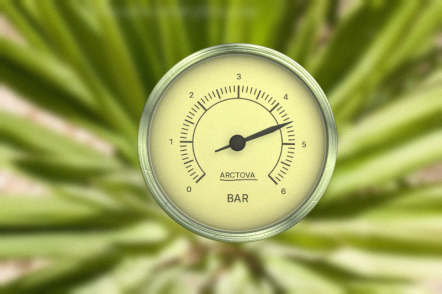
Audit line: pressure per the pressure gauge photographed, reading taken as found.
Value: 4.5 bar
